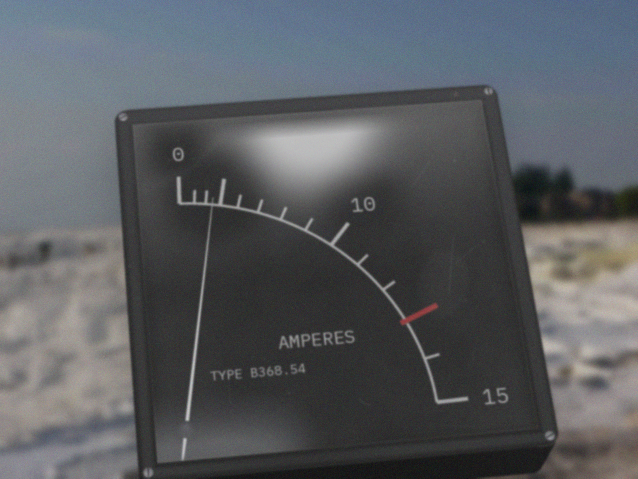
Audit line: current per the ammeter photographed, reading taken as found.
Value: 4.5 A
